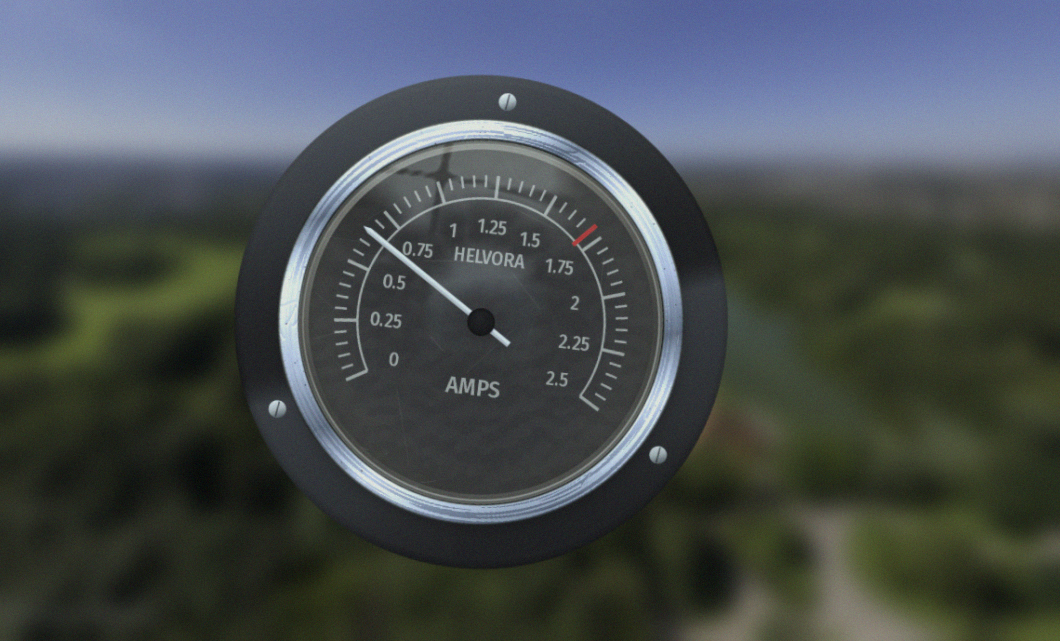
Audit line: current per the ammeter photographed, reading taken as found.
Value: 0.65 A
